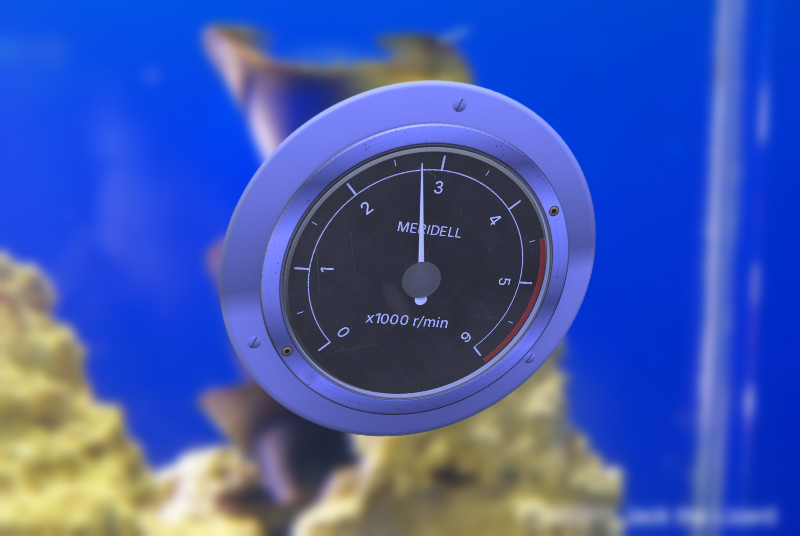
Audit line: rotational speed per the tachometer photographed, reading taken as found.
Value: 2750 rpm
